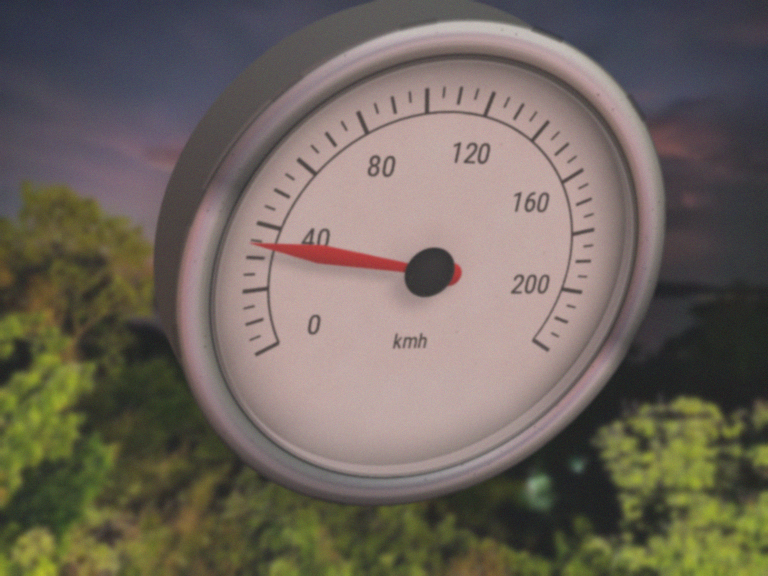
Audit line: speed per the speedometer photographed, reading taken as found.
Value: 35 km/h
